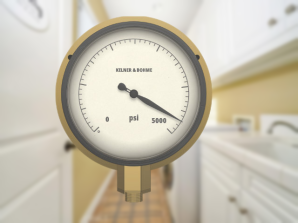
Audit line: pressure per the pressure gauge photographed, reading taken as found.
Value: 4700 psi
